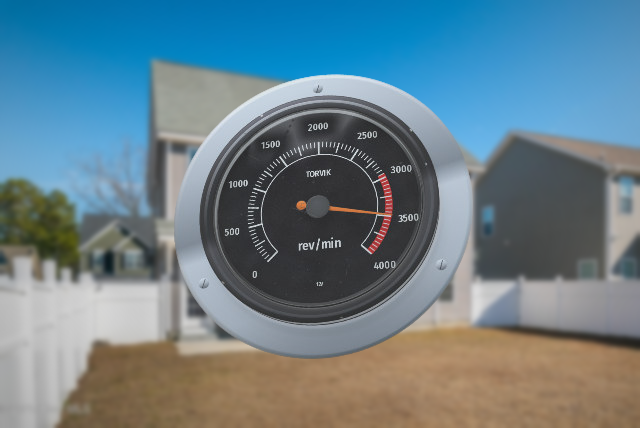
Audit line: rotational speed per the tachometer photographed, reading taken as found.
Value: 3500 rpm
